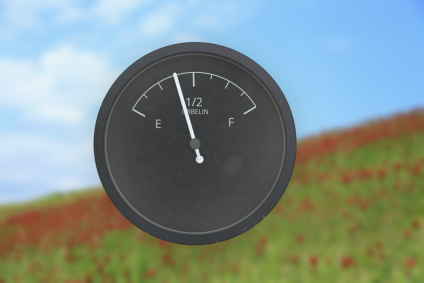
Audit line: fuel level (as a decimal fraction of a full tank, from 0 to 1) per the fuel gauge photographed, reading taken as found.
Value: 0.375
